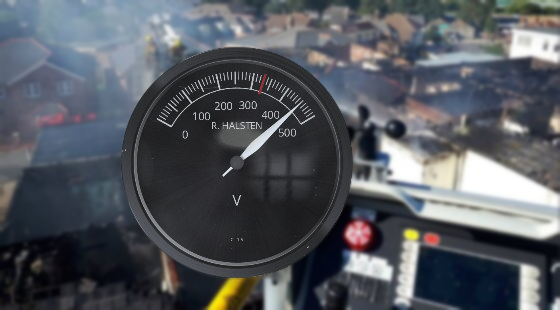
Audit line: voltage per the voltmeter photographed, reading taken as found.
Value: 450 V
